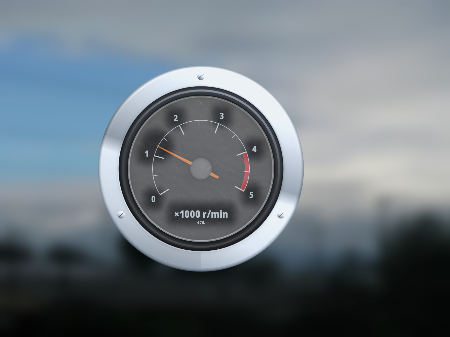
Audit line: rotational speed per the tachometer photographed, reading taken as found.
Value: 1250 rpm
